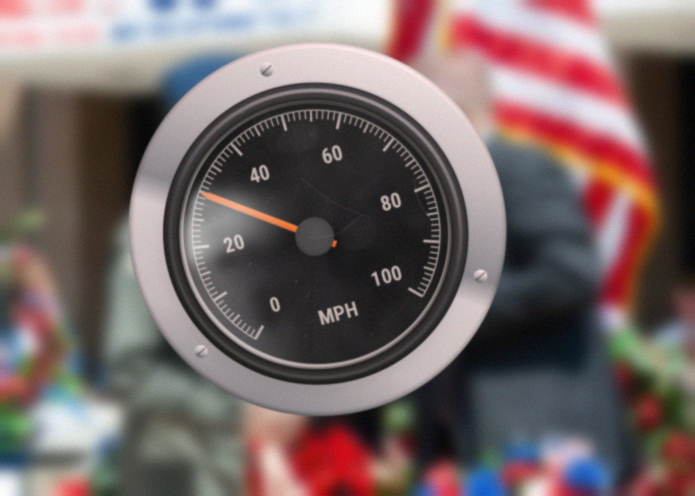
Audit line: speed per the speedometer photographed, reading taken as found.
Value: 30 mph
